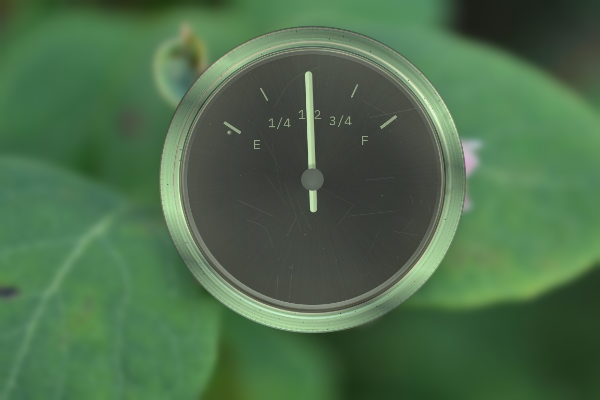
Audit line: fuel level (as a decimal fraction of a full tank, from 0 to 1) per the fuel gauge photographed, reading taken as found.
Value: 0.5
